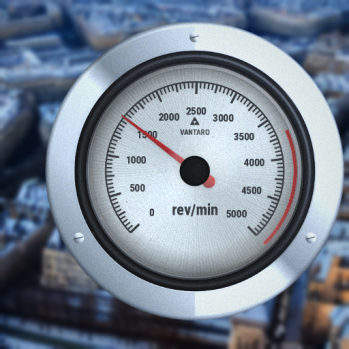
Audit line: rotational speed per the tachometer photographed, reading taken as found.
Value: 1500 rpm
